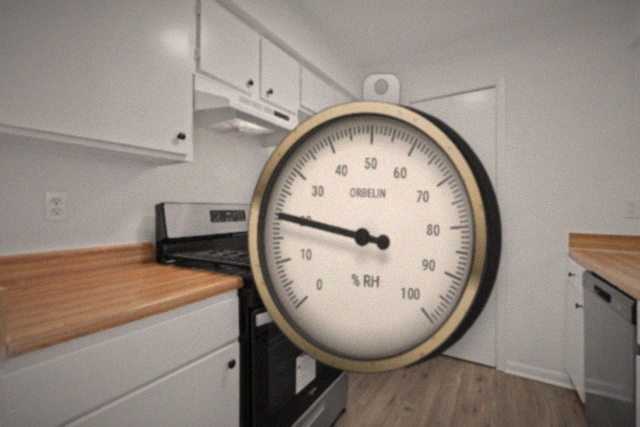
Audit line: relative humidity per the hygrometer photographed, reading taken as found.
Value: 20 %
